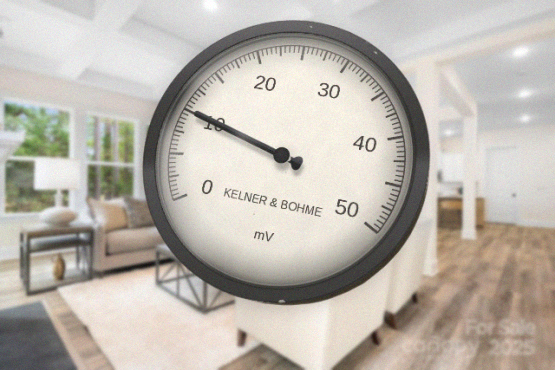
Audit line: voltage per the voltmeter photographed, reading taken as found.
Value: 10 mV
